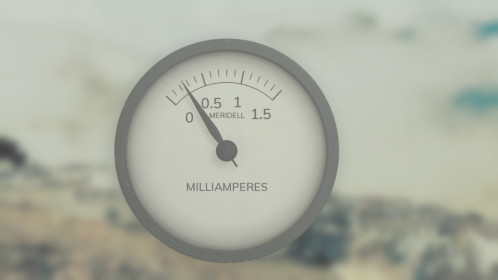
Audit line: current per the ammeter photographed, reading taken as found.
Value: 0.25 mA
